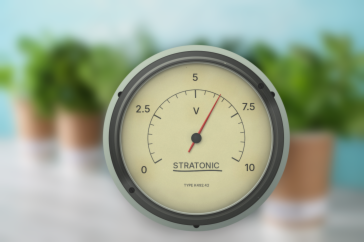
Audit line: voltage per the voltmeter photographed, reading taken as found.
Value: 6.25 V
